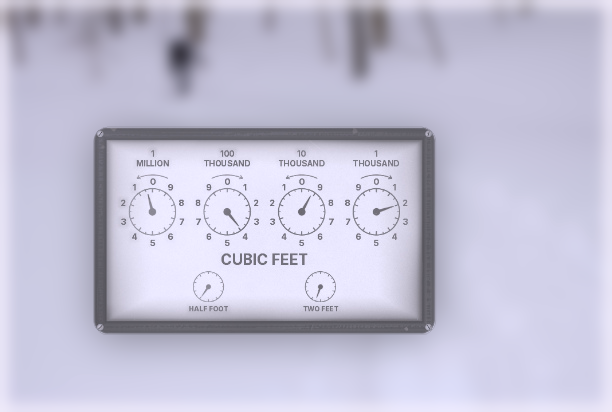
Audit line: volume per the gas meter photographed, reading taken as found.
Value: 39200 ft³
